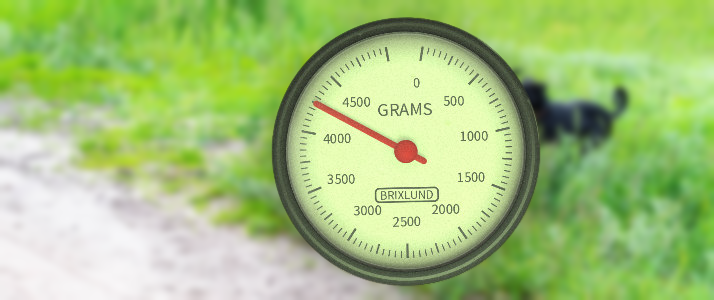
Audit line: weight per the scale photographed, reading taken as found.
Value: 4250 g
